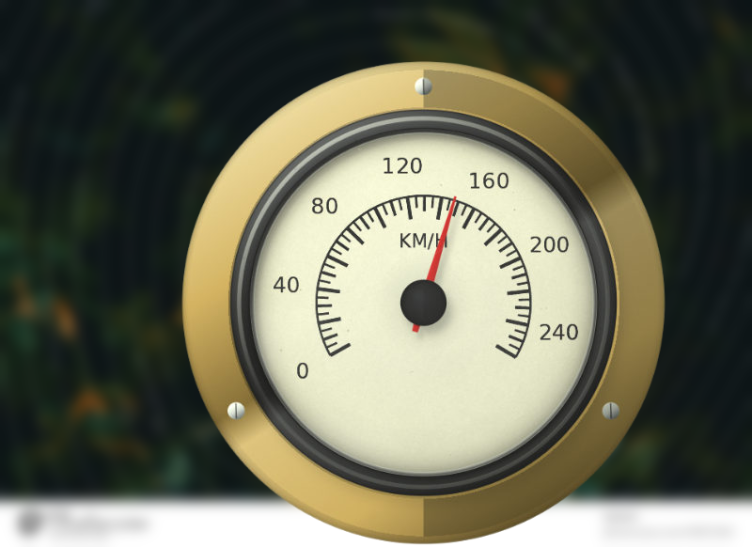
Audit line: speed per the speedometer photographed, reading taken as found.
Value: 147.5 km/h
